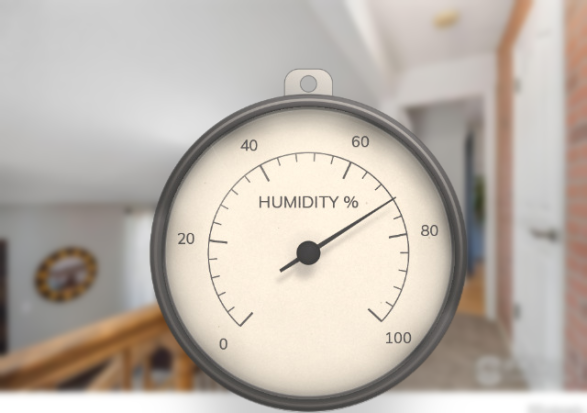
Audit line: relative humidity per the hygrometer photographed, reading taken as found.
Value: 72 %
